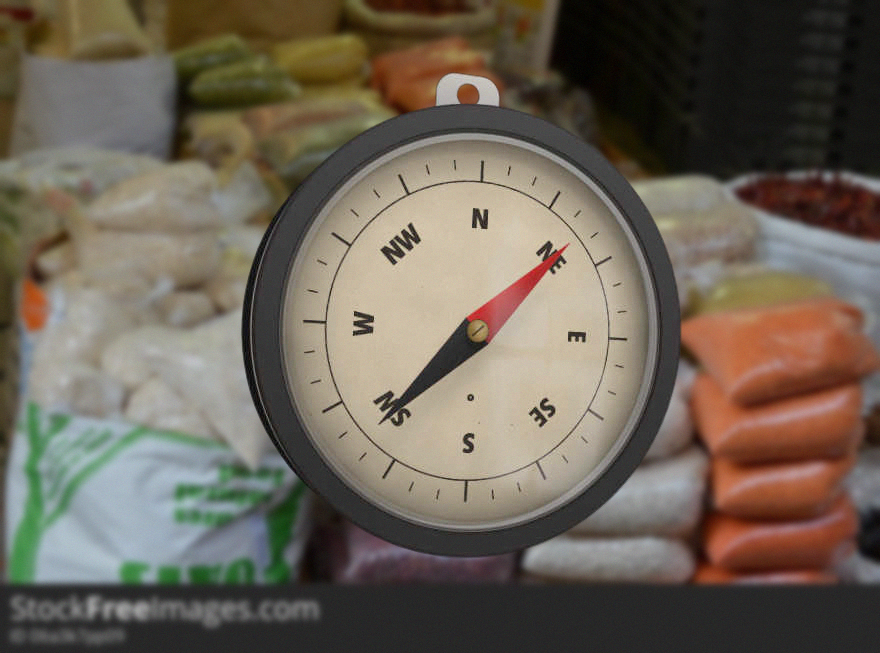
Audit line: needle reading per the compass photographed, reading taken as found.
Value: 45 °
